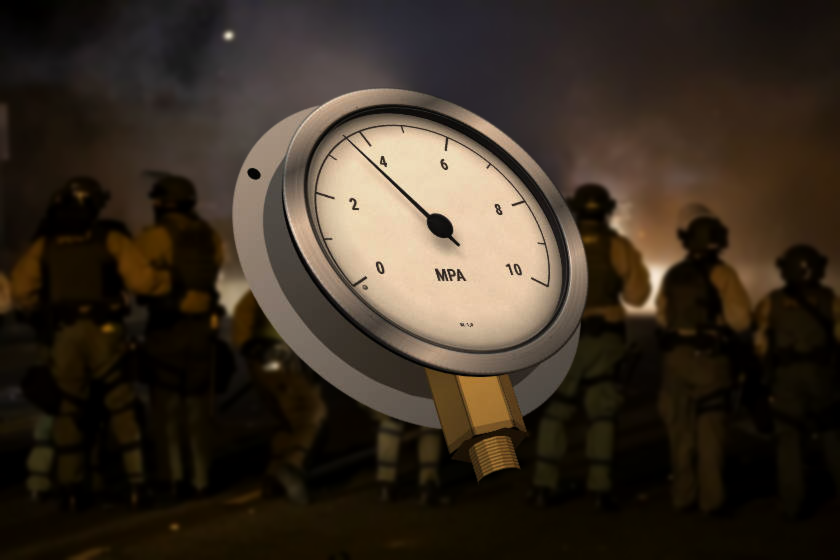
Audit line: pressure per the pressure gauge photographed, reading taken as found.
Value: 3.5 MPa
